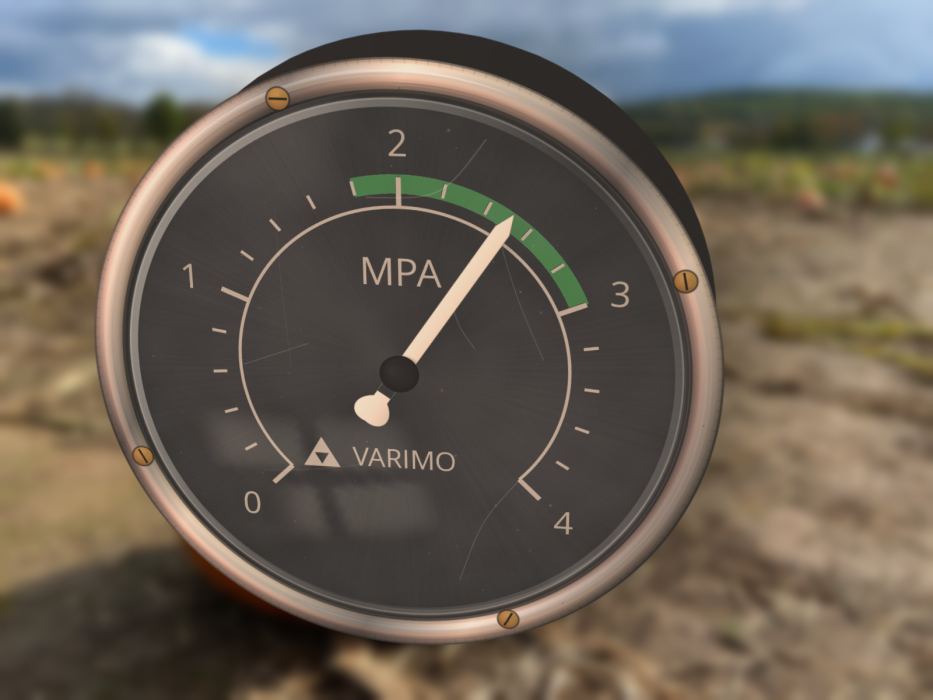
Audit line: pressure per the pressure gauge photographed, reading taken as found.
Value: 2.5 MPa
